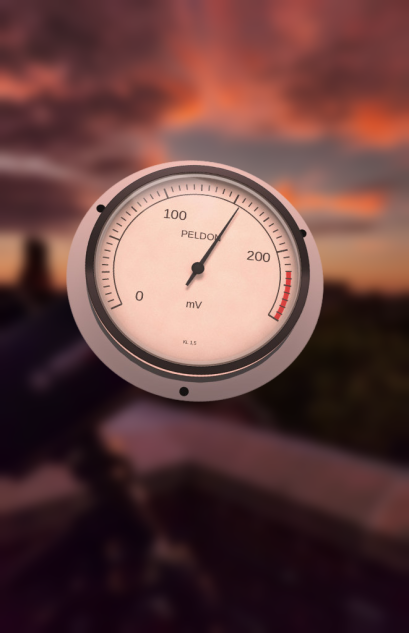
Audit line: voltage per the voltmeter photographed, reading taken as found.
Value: 155 mV
